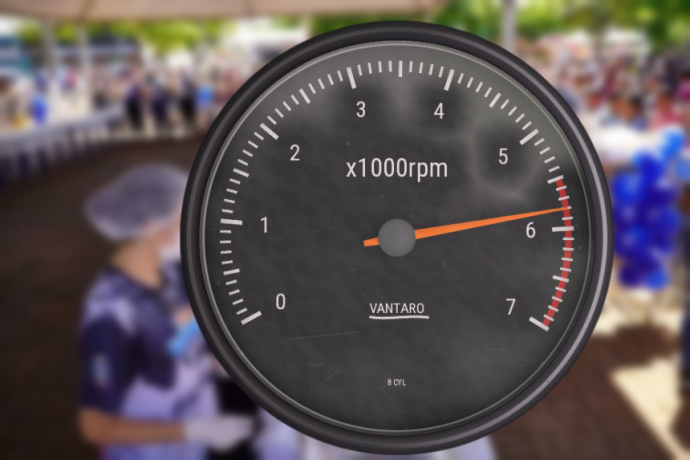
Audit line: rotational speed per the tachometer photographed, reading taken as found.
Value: 5800 rpm
